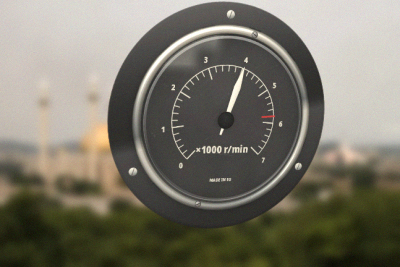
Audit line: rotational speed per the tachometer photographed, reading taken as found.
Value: 4000 rpm
